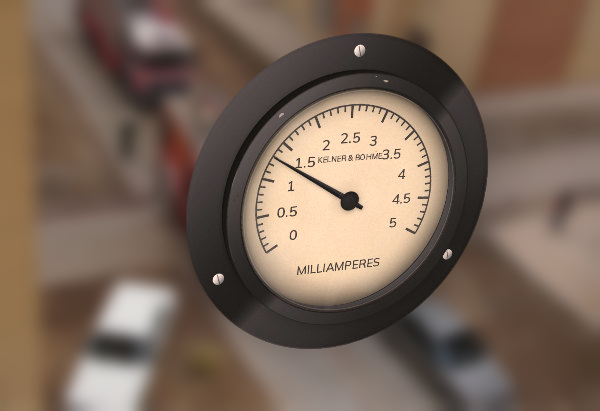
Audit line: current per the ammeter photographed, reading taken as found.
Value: 1.3 mA
